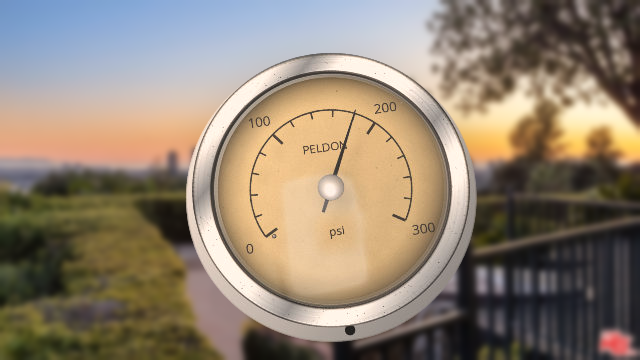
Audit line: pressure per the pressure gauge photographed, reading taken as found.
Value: 180 psi
